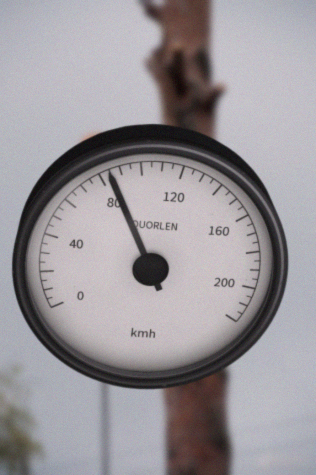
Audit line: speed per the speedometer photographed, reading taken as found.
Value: 85 km/h
